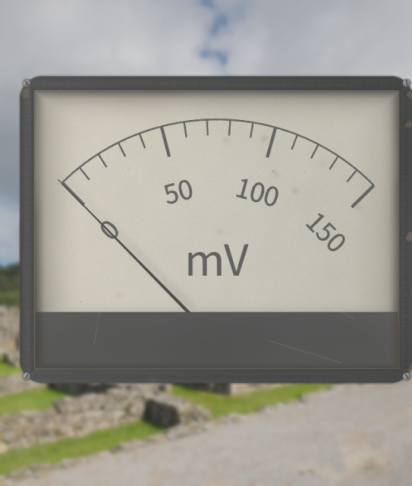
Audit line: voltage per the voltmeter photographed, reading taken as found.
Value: 0 mV
